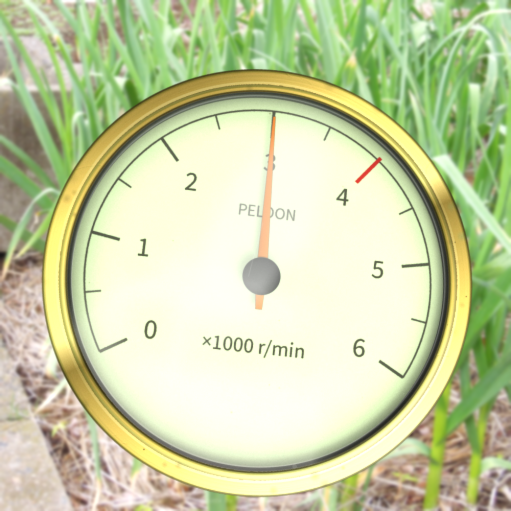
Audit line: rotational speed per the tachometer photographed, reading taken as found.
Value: 3000 rpm
